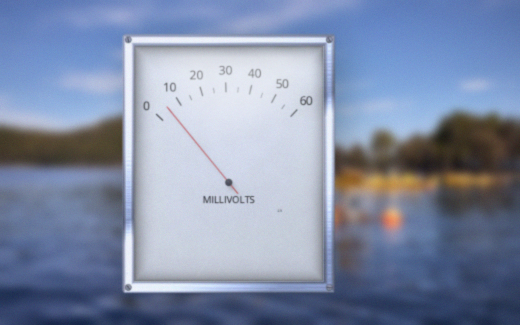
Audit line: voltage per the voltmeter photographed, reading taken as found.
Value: 5 mV
